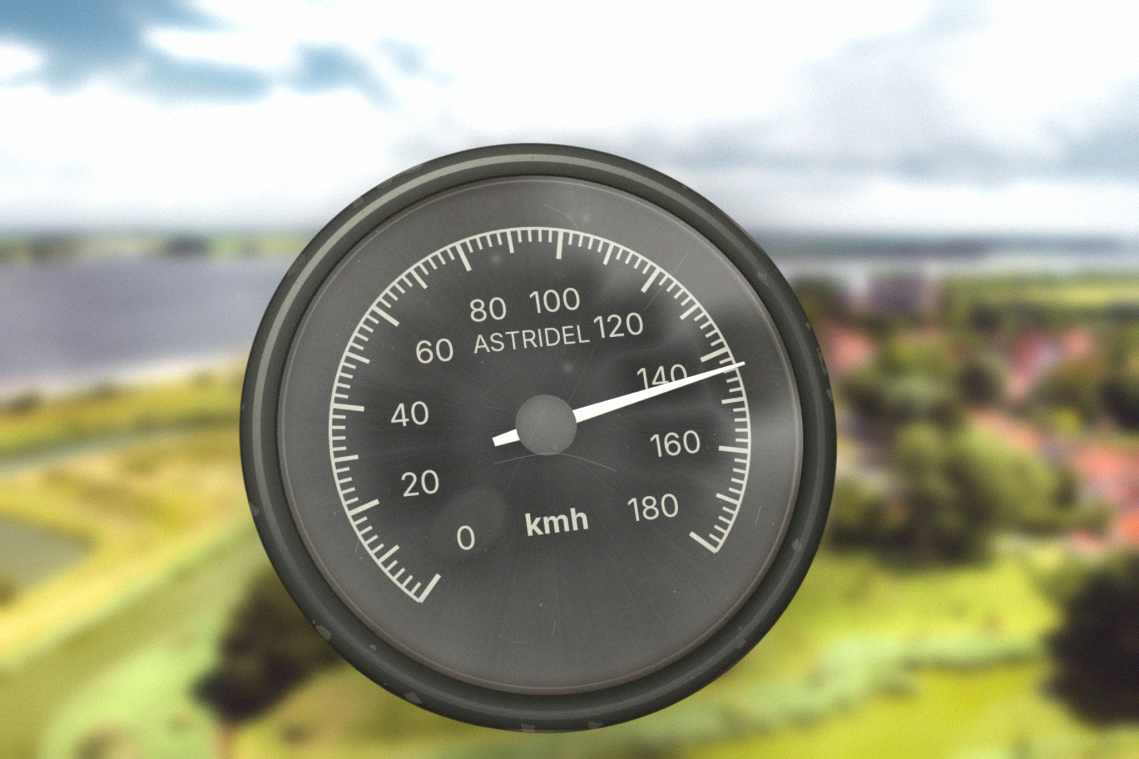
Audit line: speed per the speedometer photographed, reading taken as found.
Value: 144 km/h
